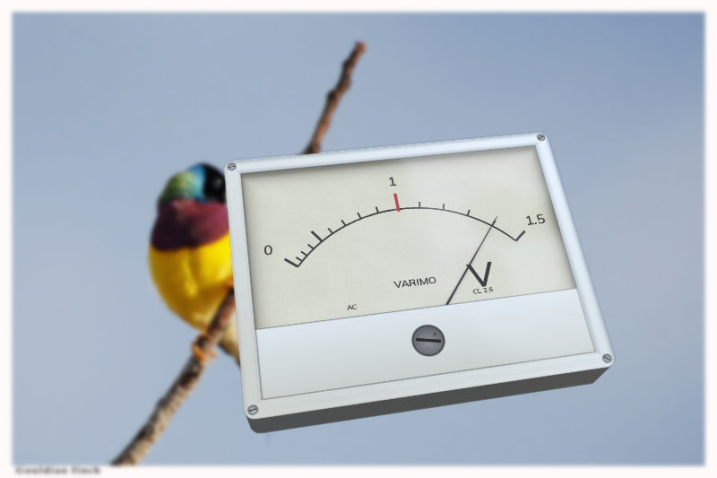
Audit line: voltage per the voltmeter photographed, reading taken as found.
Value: 1.4 V
